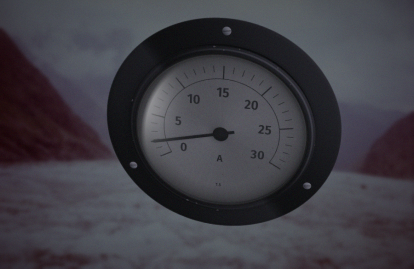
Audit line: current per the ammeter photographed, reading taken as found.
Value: 2 A
